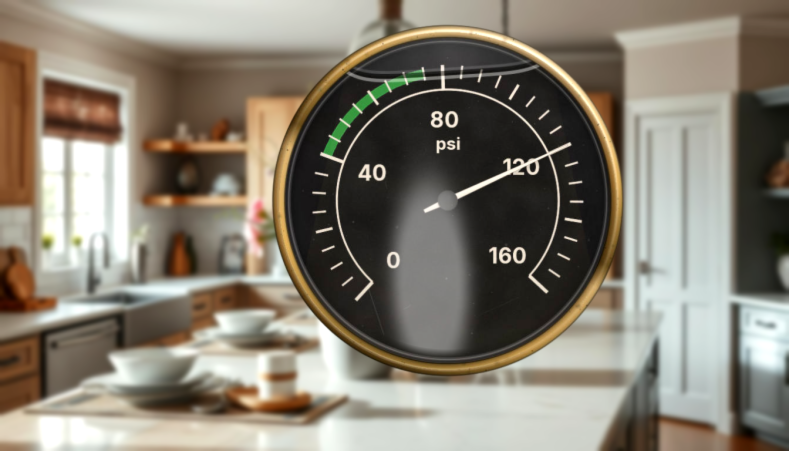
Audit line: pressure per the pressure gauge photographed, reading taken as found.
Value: 120 psi
